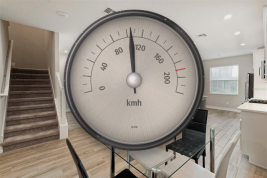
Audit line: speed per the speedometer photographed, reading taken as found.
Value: 105 km/h
